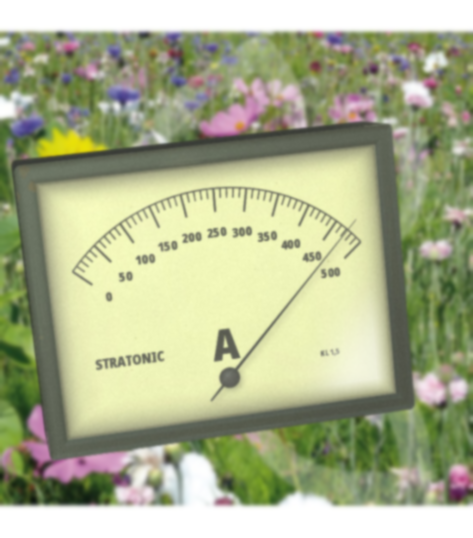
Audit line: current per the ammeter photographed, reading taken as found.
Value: 470 A
